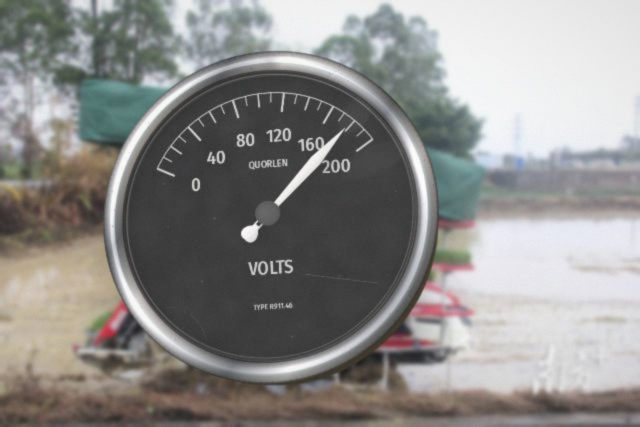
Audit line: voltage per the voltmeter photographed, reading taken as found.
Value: 180 V
